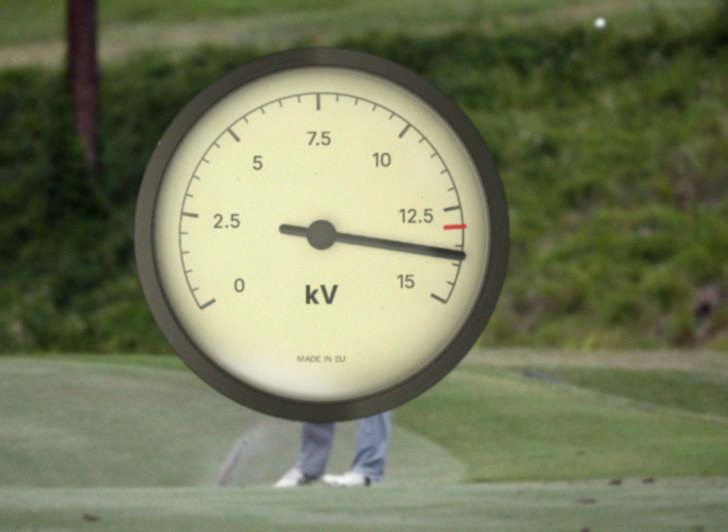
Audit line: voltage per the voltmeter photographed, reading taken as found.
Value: 13.75 kV
